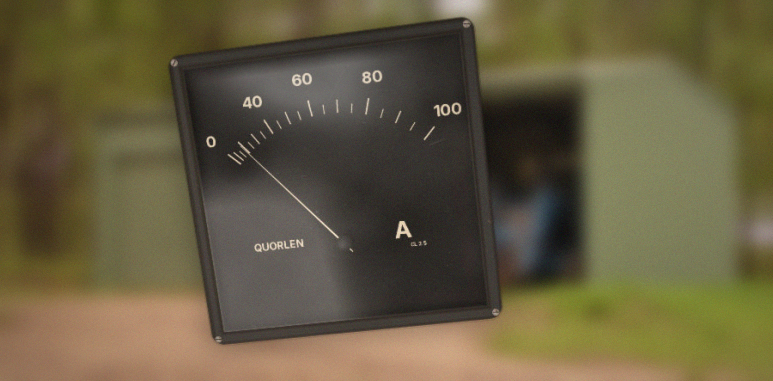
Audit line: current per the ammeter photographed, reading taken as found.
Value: 20 A
